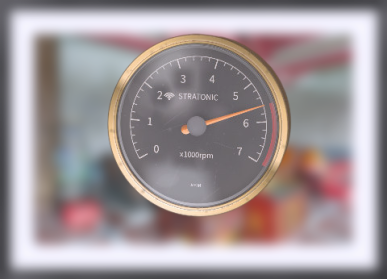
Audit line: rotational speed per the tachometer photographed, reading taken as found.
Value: 5600 rpm
